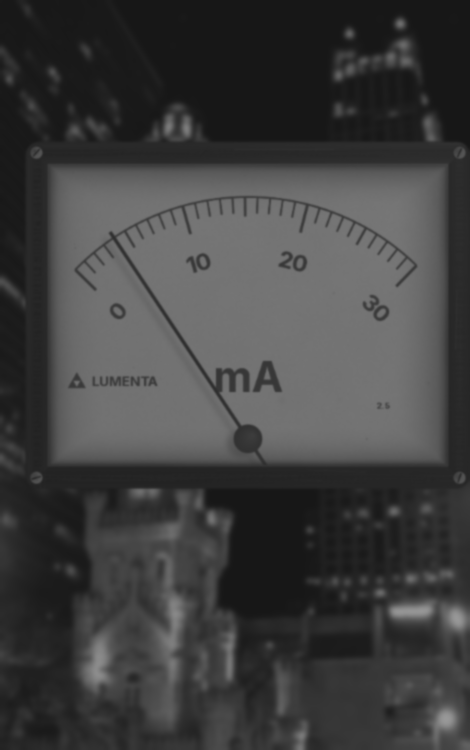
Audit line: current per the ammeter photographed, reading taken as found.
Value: 4 mA
